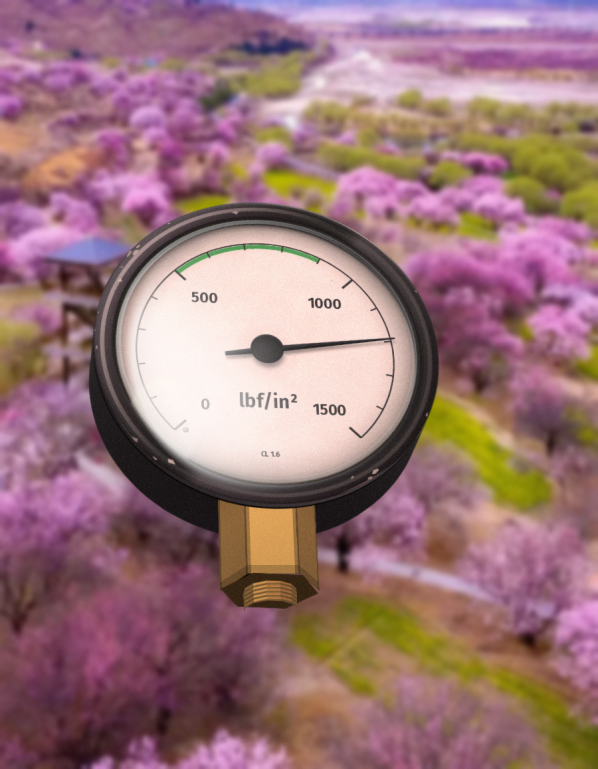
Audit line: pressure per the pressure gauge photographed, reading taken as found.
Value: 1200 psi
